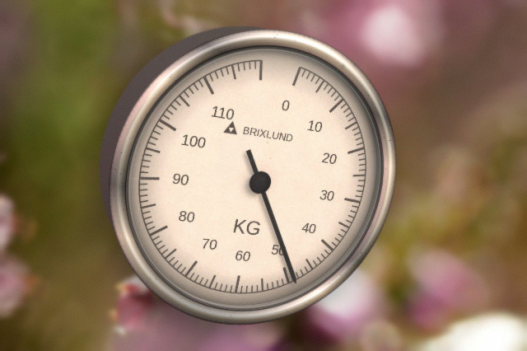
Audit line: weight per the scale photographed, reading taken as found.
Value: 49 kg
